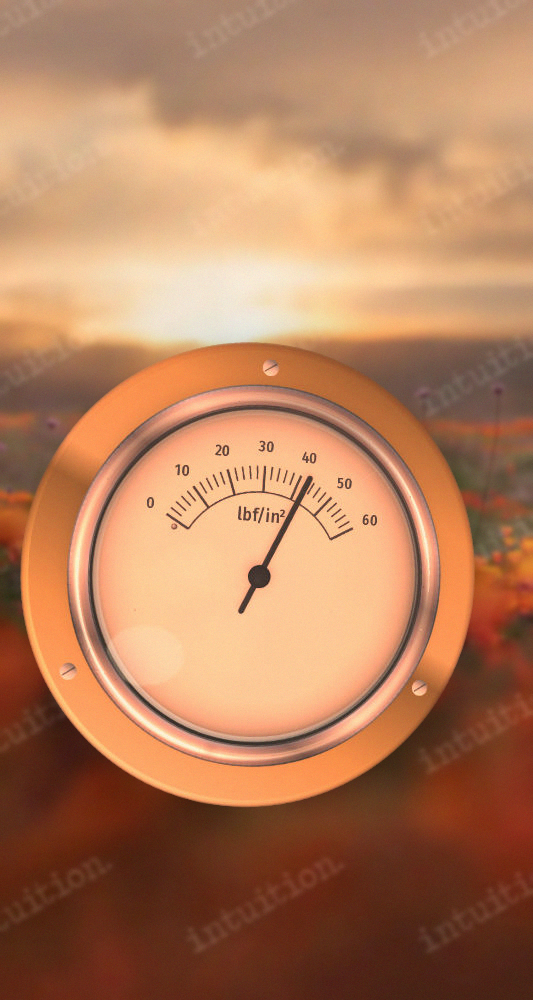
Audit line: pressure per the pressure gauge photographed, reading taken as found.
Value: 42 psi
